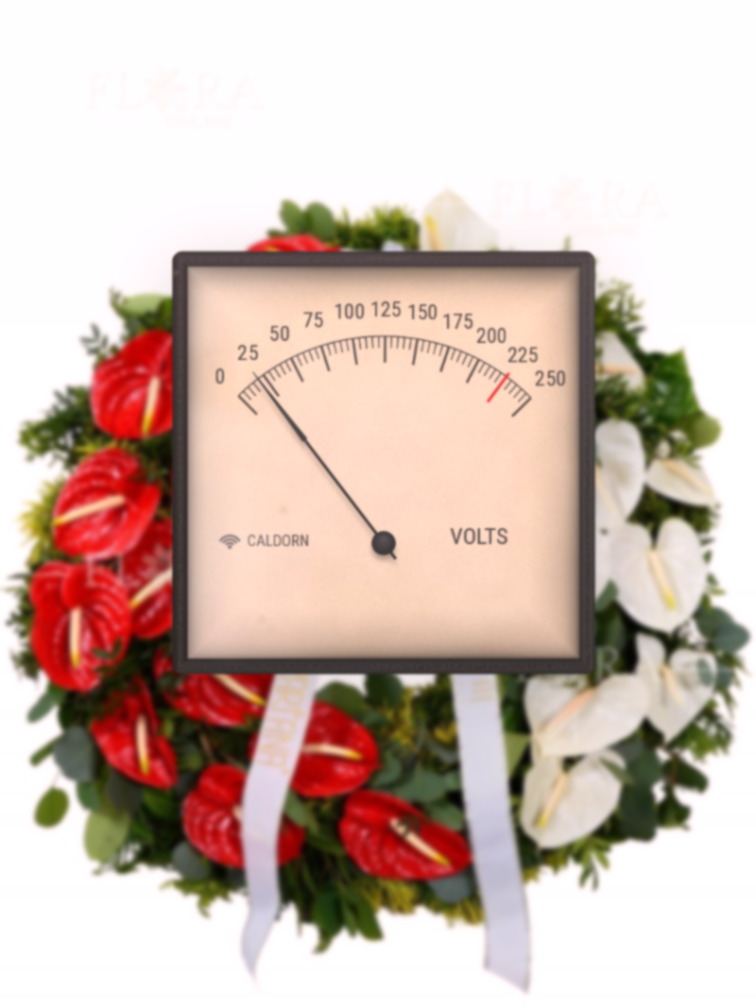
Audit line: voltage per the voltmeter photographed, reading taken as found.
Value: 20 V
